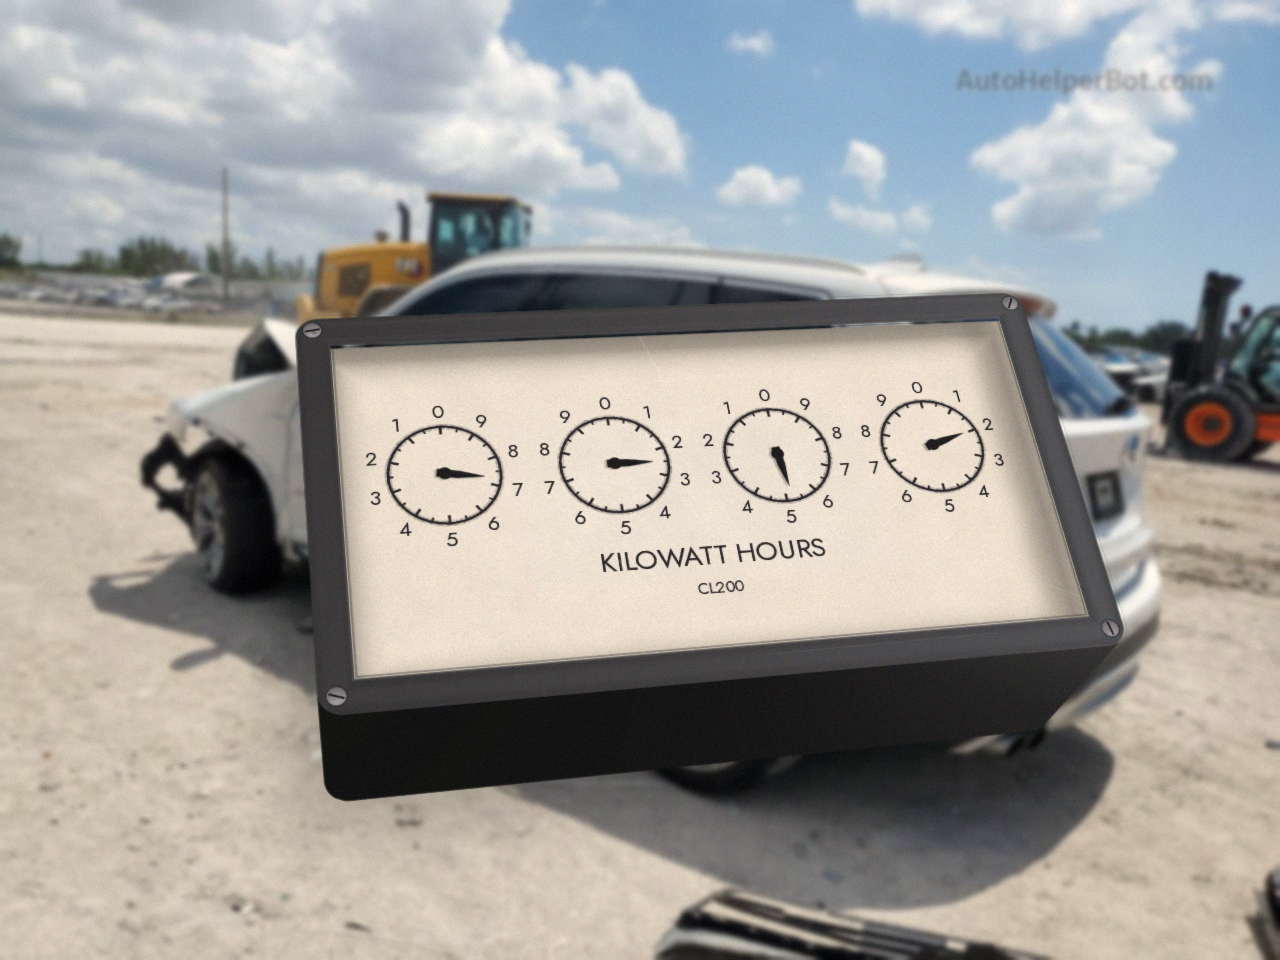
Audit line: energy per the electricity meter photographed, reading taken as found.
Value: 7252 kWh
